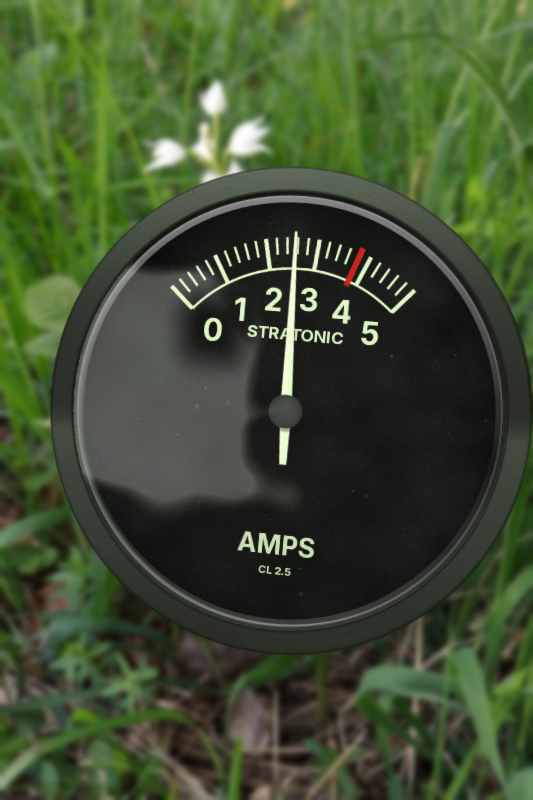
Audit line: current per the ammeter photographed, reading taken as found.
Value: 2.6 A
